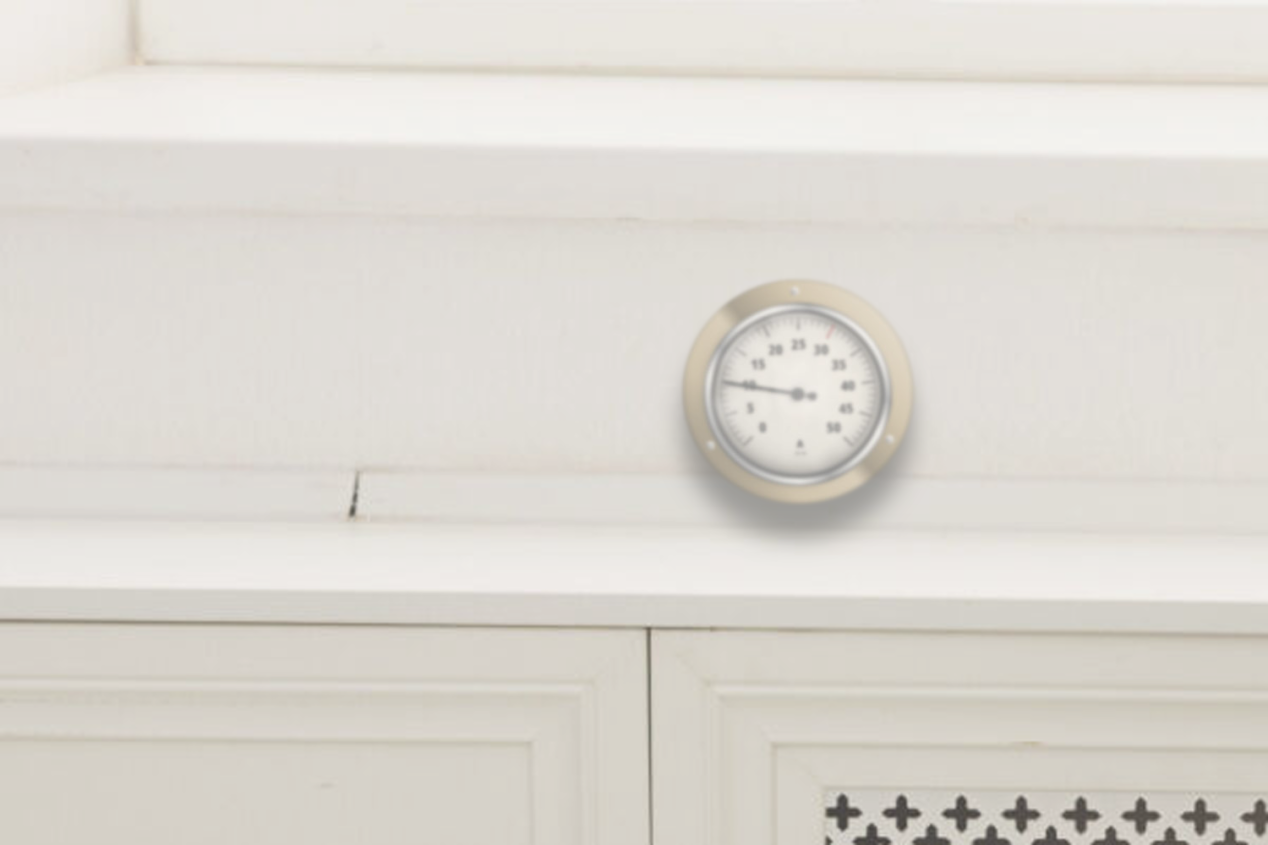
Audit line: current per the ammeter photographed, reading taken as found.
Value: 10 A
